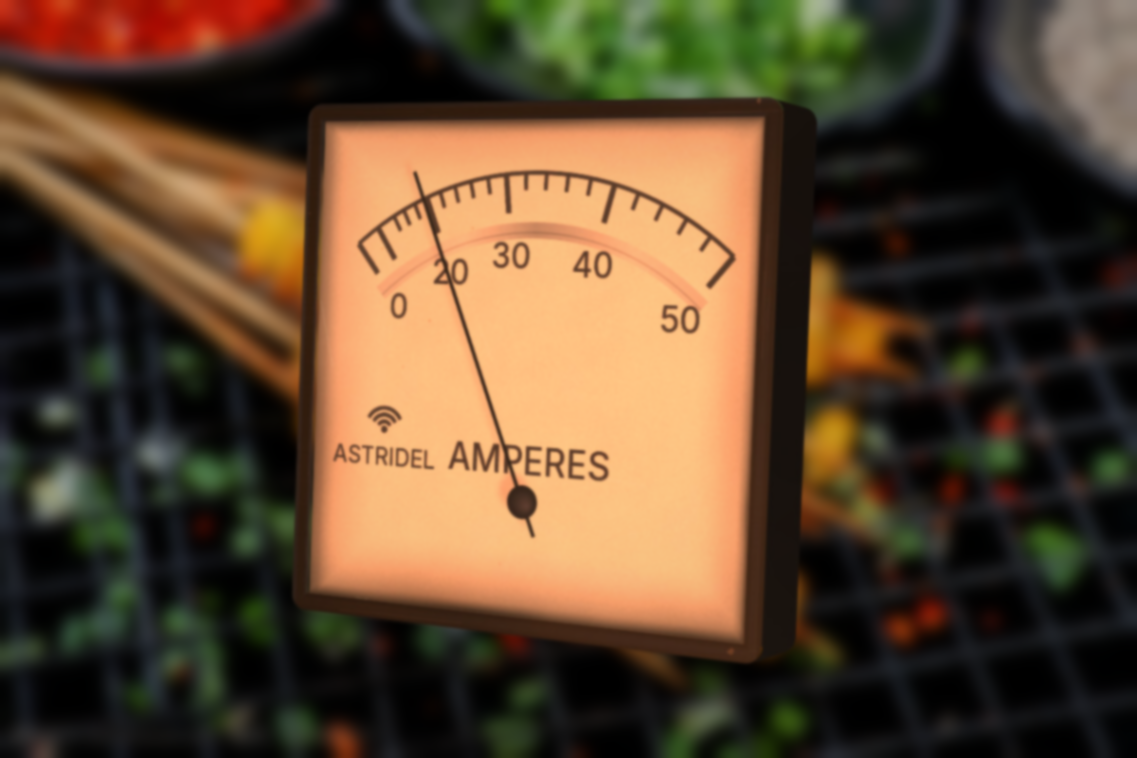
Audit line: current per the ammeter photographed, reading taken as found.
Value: 20 A
